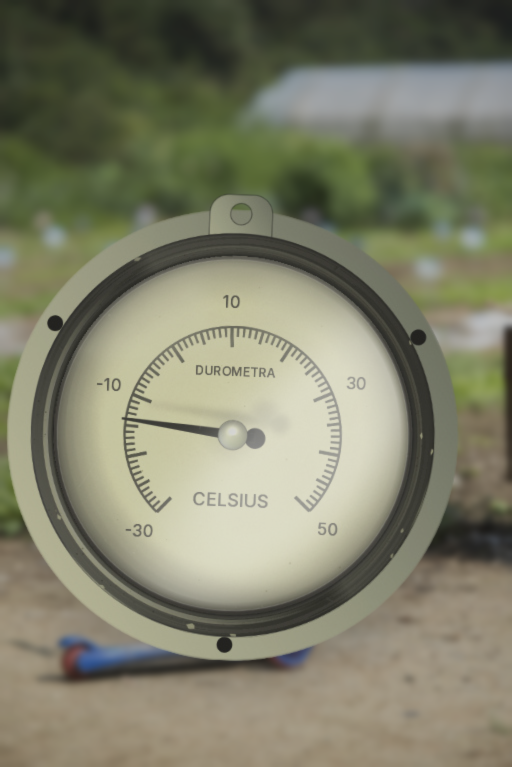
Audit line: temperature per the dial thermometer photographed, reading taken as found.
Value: -14 °C
